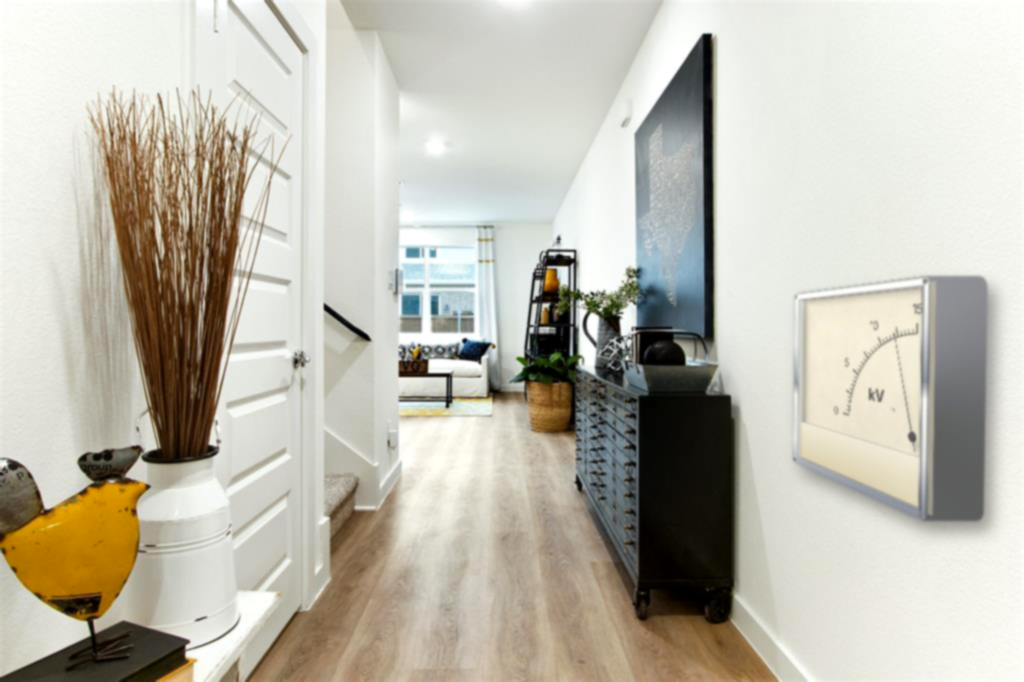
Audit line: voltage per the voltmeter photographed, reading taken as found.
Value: 12.5 kV
